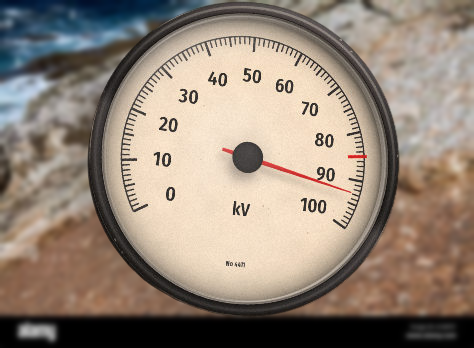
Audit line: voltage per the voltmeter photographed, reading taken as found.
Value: 93 kV
